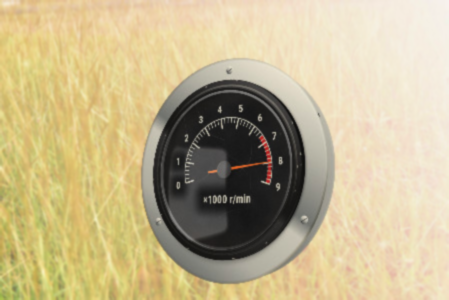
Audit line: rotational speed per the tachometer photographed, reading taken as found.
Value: 8000 rpm
